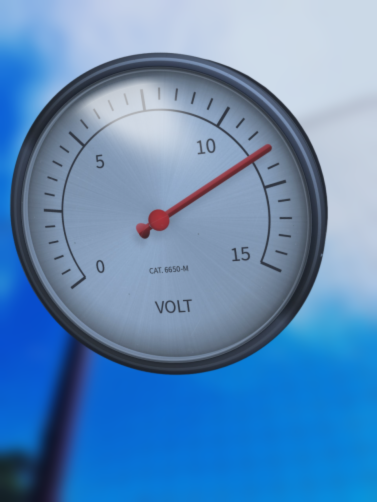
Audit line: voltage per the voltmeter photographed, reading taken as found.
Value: 11.5 V
